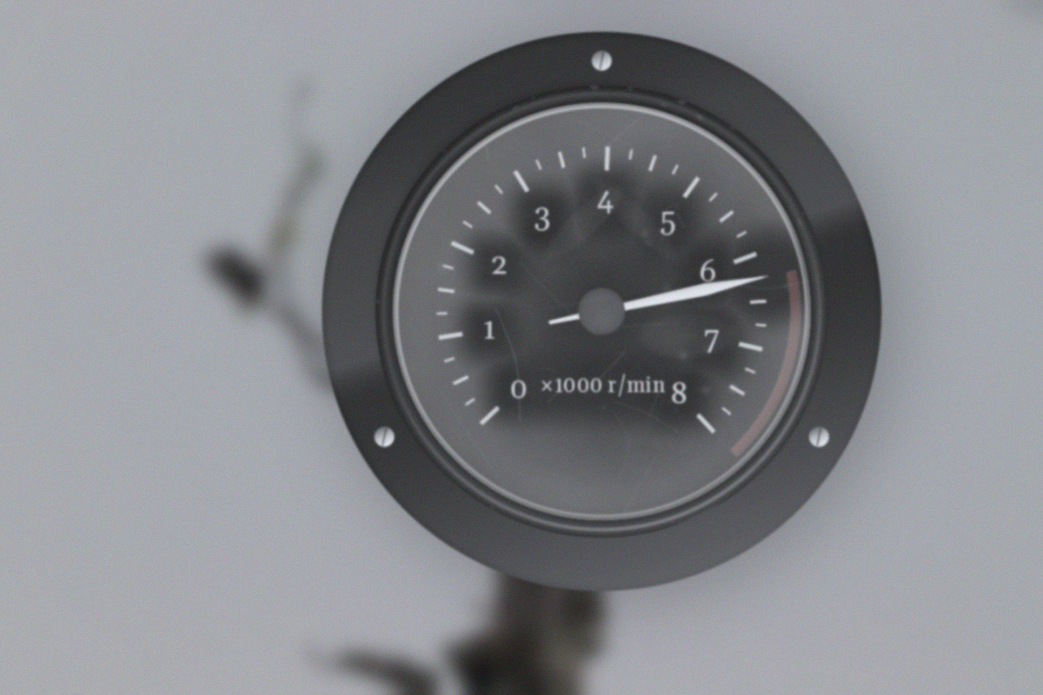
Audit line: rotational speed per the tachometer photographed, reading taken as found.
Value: 6250 rpm
